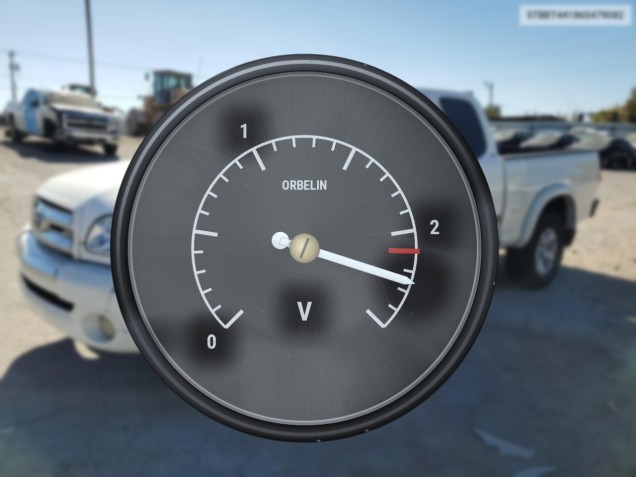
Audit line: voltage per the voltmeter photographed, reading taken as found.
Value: 2.25 V
